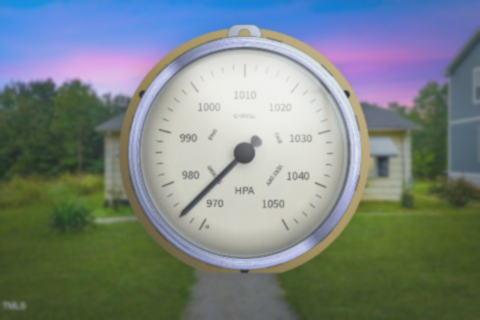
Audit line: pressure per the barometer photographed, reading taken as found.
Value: 974 hPa
